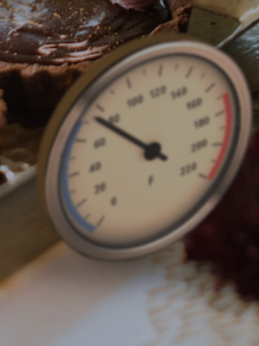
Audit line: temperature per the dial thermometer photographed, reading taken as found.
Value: 75 °F
